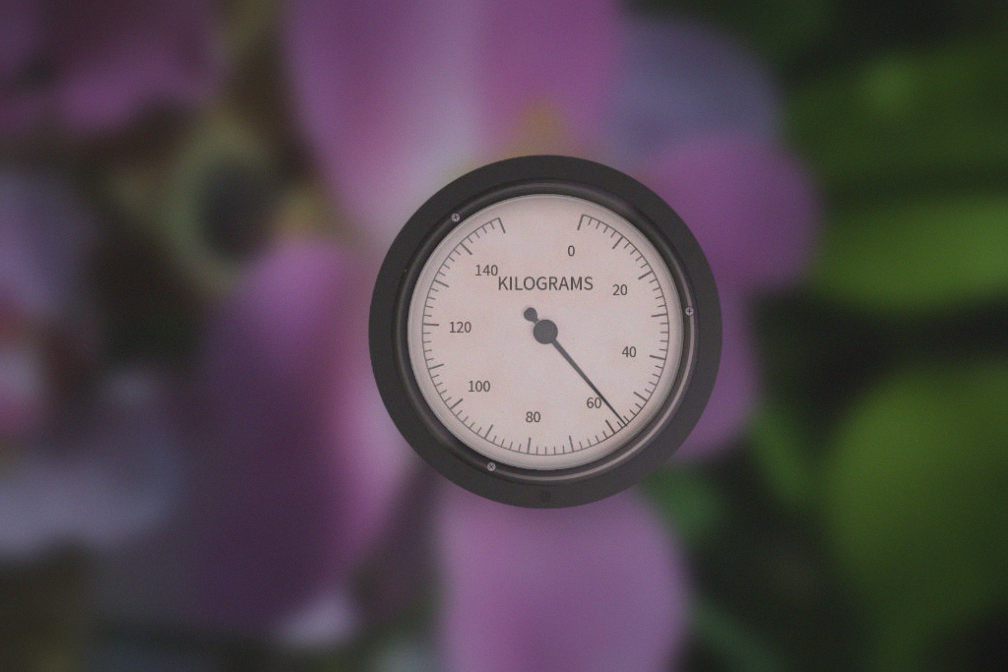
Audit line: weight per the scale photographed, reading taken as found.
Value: 57 kg
